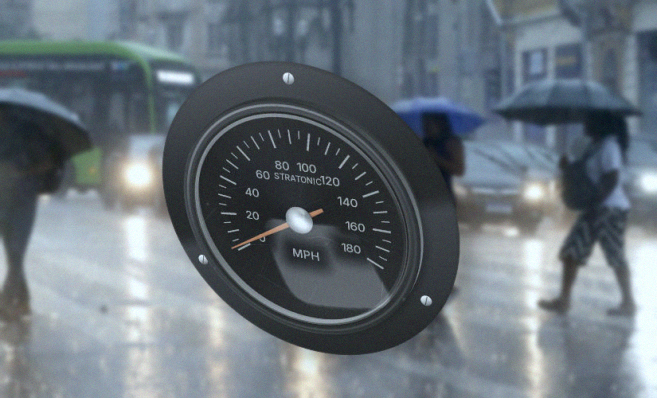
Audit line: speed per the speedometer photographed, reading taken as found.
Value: 2.5 mph
